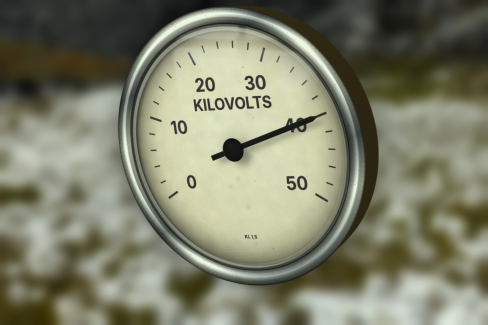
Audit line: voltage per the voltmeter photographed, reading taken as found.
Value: 40 kV
